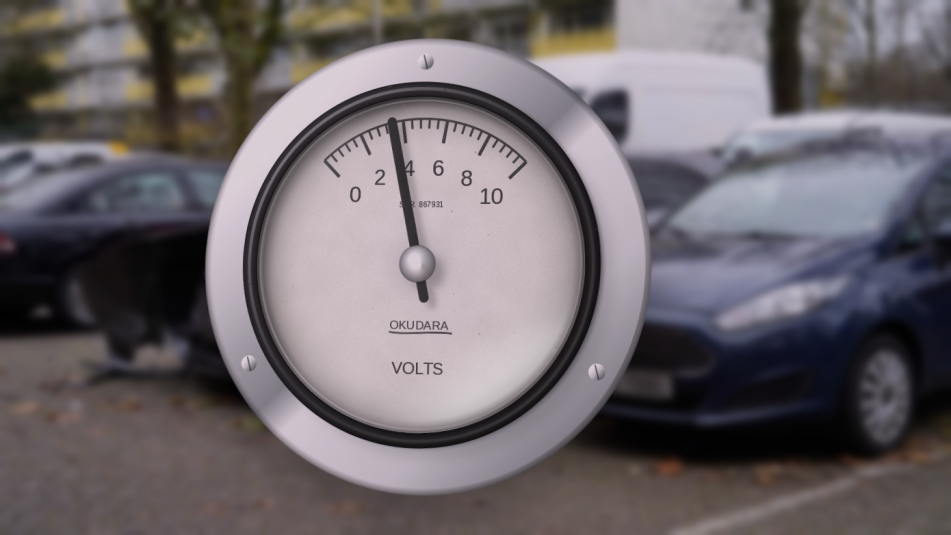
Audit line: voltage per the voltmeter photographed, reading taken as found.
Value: 3.6 V
